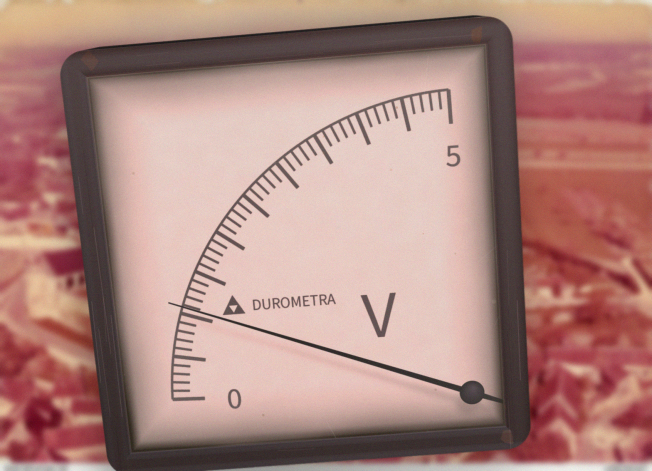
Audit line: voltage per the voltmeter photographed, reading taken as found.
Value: 1.1 V
